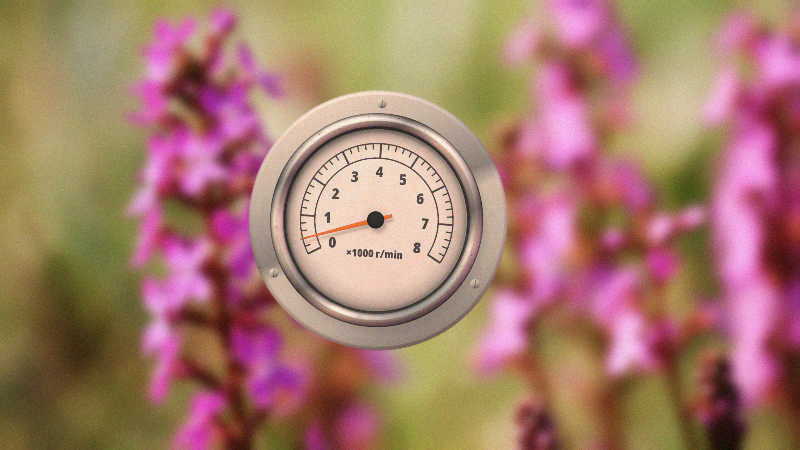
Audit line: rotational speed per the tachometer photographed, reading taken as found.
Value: 400 rpm
